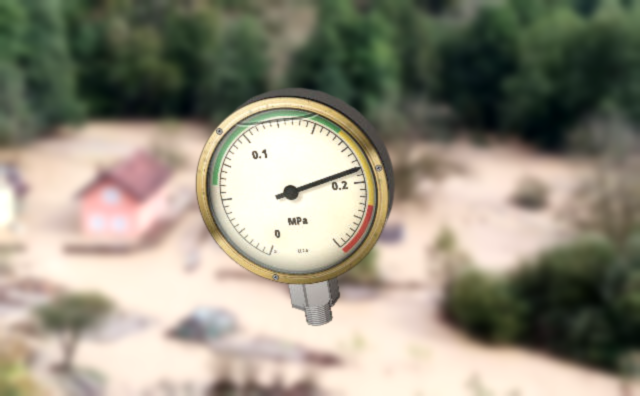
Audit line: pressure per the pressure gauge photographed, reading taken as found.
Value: 0.19 MPa
